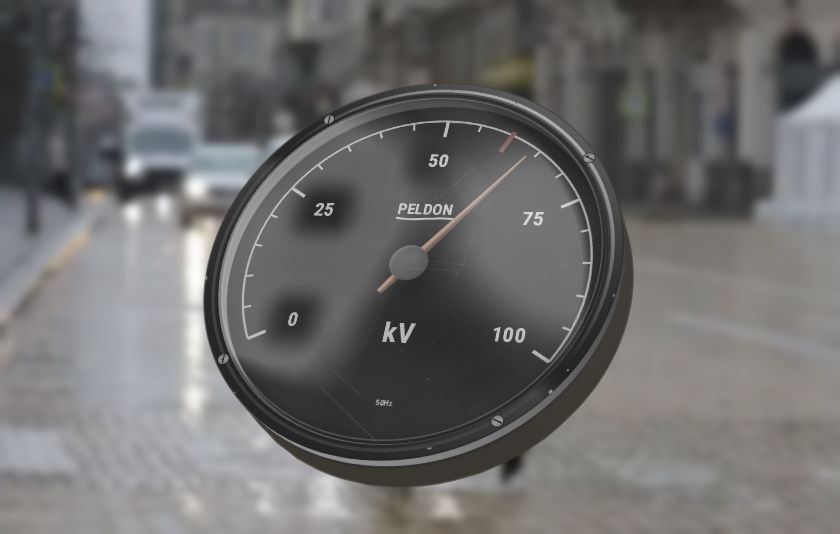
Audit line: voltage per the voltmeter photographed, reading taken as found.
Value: 65 kV
